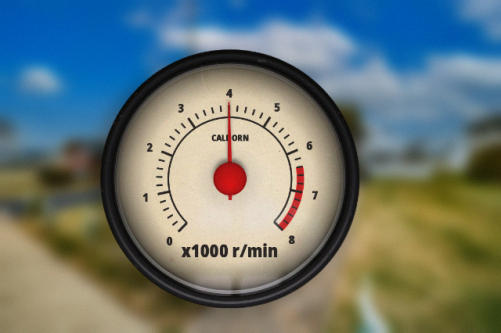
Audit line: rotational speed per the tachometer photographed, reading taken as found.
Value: 4000 rpm
